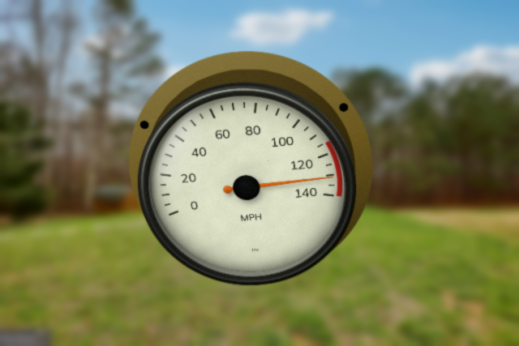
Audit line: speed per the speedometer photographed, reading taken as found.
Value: 130 mph
